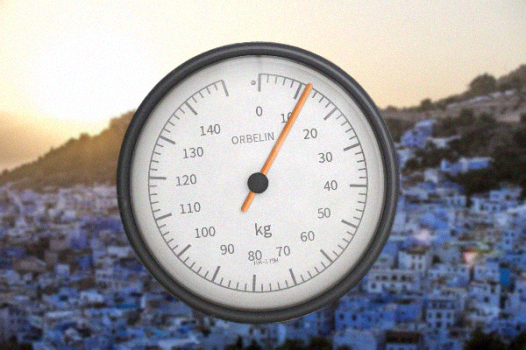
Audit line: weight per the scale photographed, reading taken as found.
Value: 12 kg
